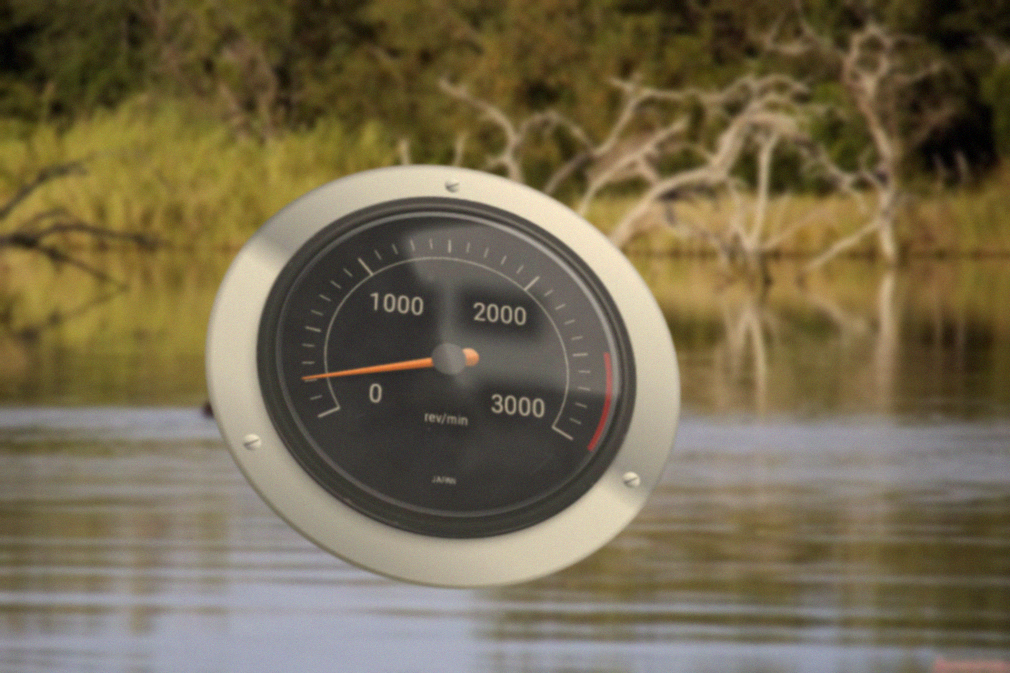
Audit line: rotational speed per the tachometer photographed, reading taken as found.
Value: 200 rpm
